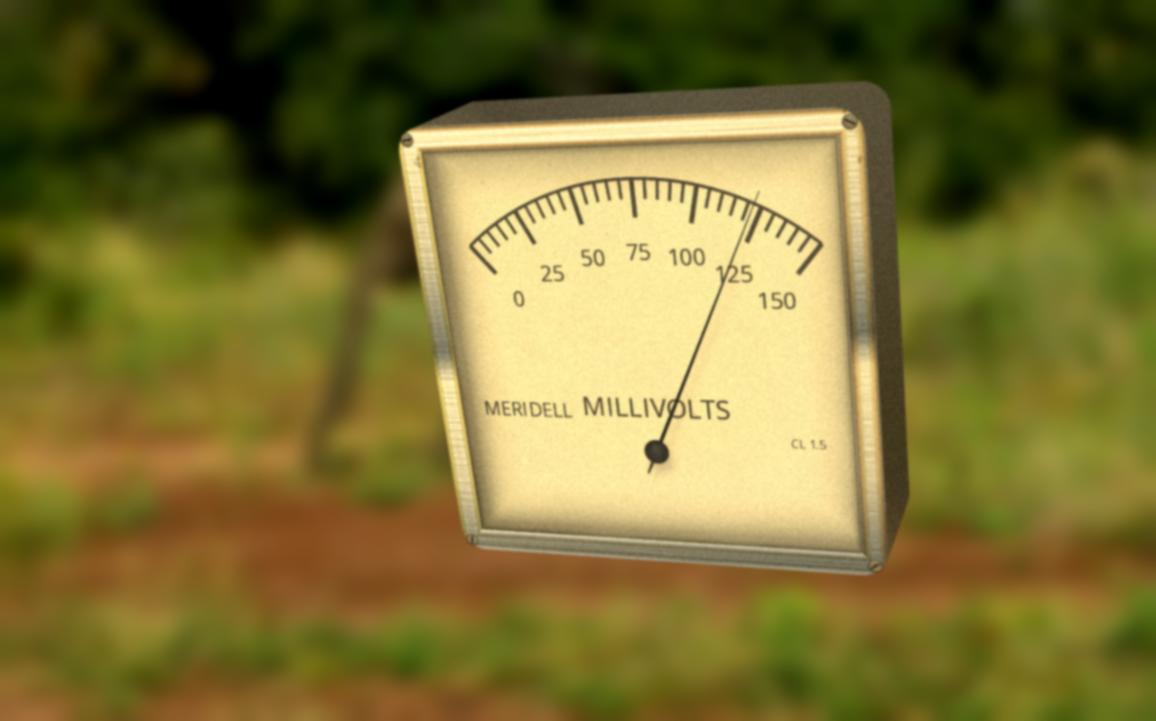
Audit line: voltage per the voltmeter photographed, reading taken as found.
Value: 122.5 mV
